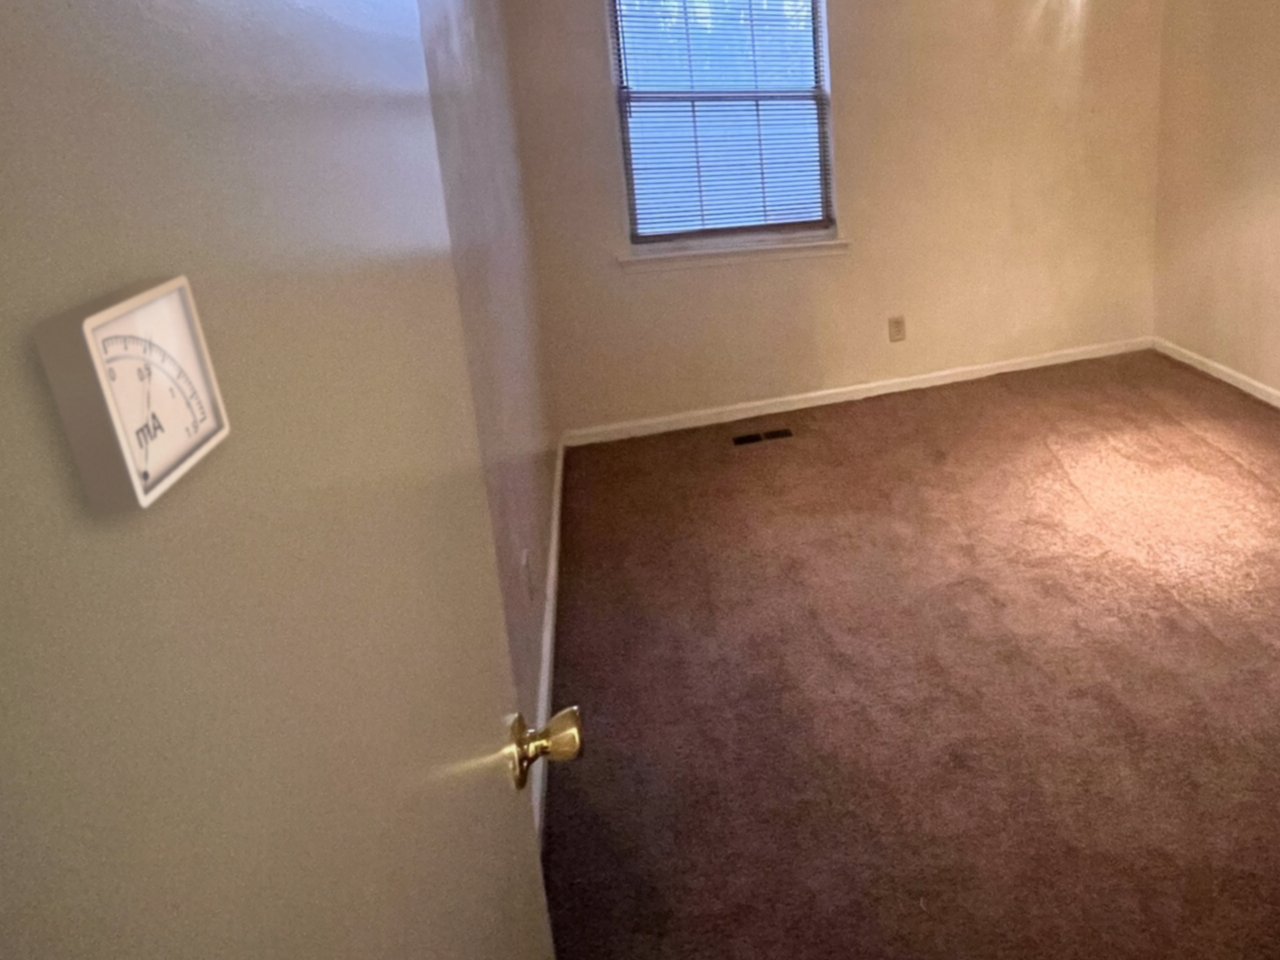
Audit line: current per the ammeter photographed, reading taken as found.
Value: 0.5 mA
